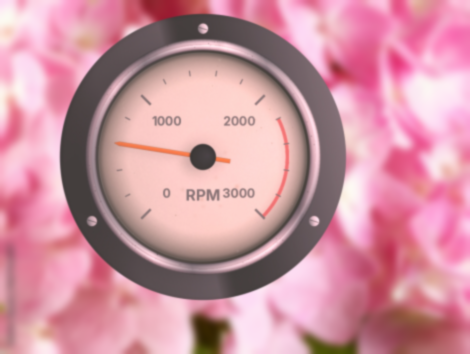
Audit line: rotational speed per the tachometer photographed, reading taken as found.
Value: 600 rpm
